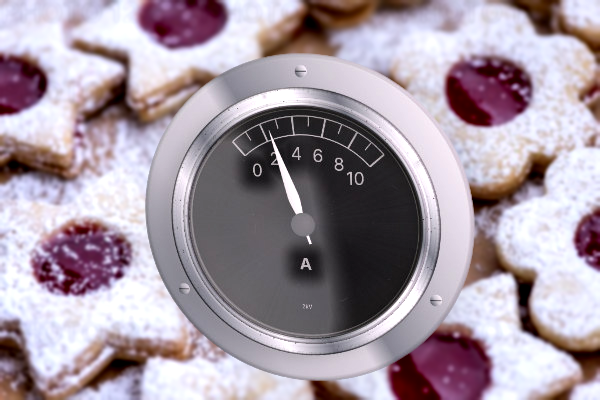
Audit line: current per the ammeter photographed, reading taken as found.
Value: 2.5 A
